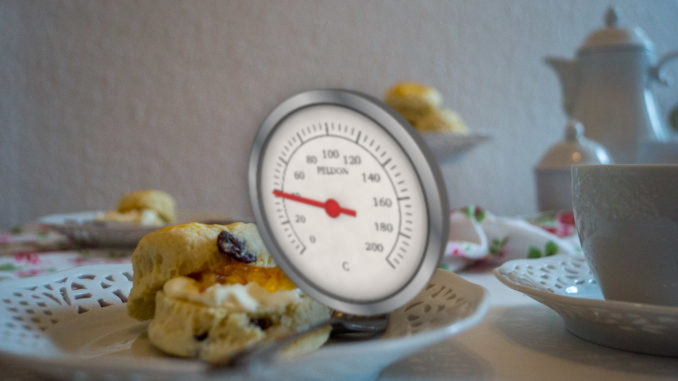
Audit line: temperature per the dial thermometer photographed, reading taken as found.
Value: 40 °C
